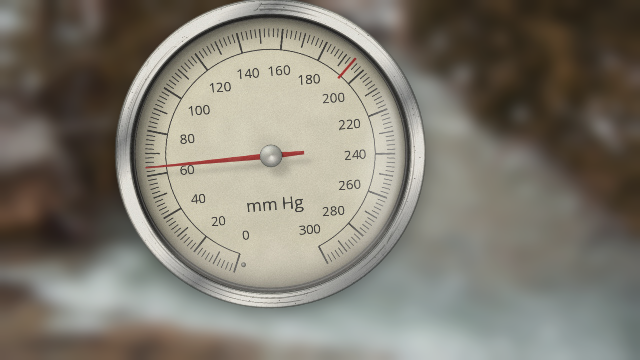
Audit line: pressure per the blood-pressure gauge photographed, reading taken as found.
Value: 64 mmHg
